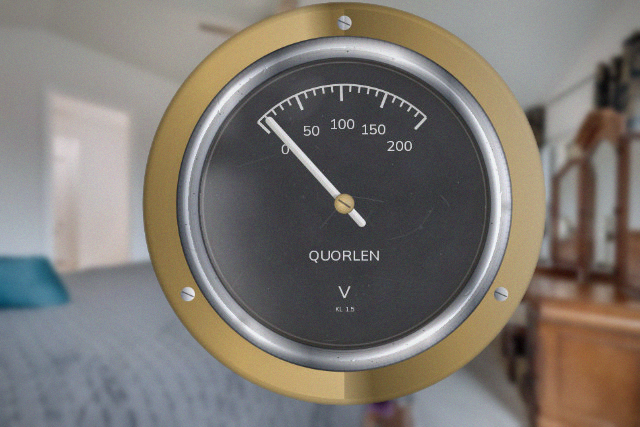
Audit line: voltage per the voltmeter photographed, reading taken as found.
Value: 10 V
